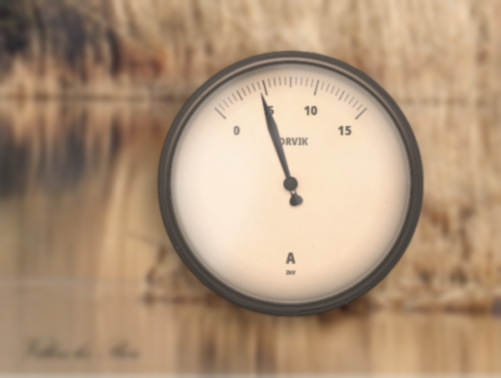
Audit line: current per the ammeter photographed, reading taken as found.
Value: 4.5 A
